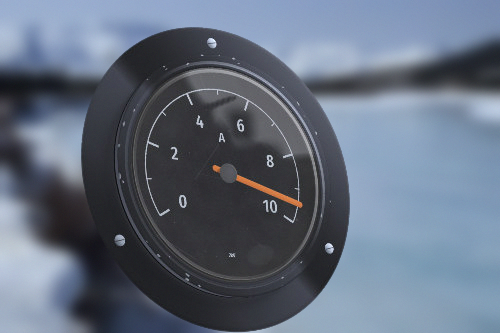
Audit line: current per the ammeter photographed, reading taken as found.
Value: 9.5 A
